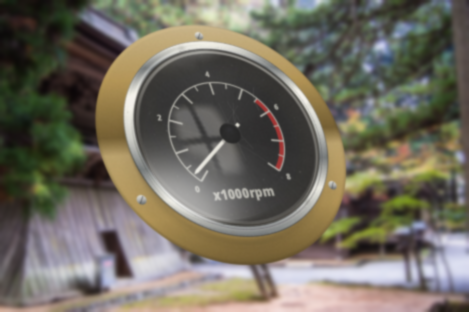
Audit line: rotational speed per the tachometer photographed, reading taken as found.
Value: 250 rpm
